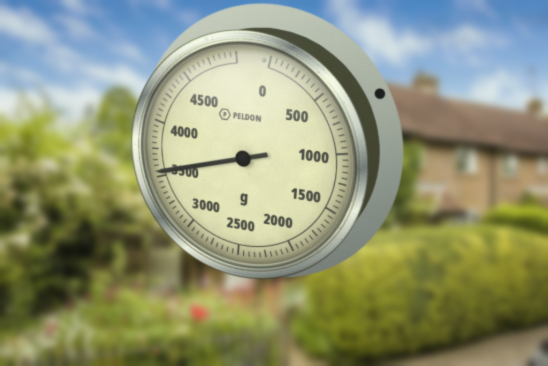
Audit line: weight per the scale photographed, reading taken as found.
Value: 3550 g
